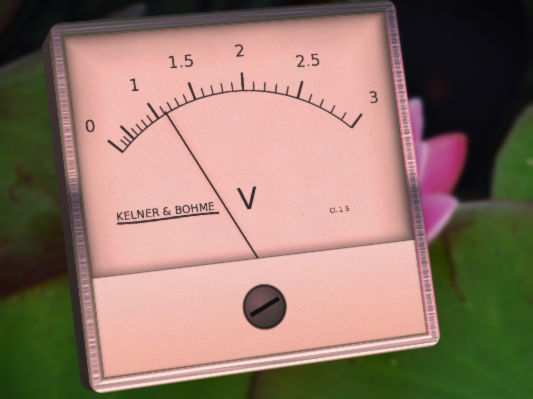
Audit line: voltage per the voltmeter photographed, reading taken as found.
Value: 1.1 V
